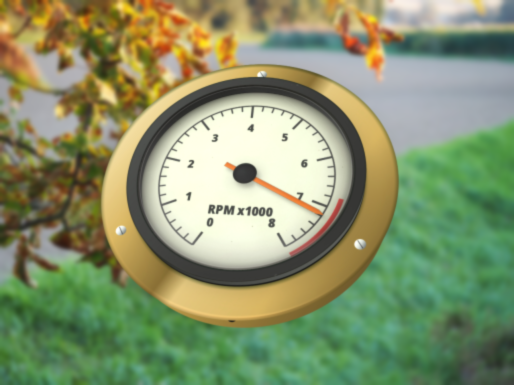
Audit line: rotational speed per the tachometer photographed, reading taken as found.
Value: 7200 rpm
